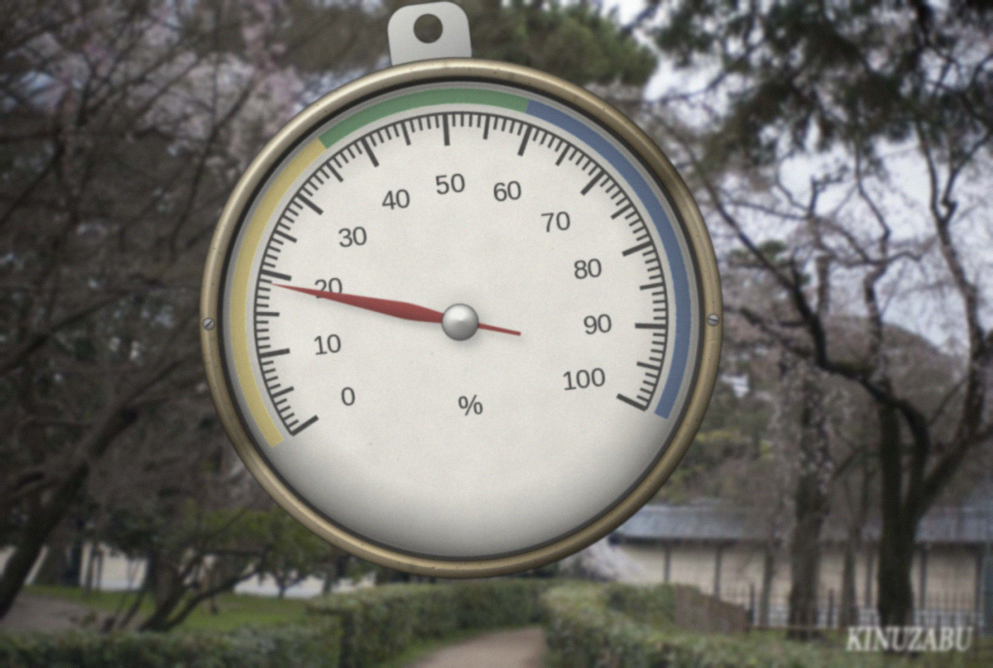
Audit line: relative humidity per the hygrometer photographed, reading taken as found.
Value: 19 %
